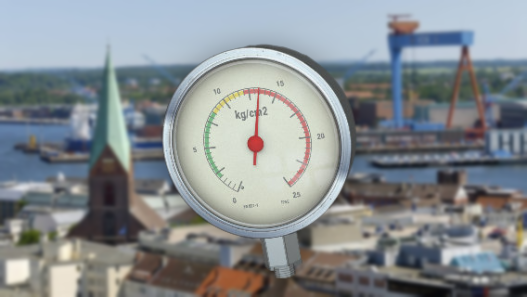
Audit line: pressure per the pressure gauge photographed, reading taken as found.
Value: 13.5 kg/cm²
